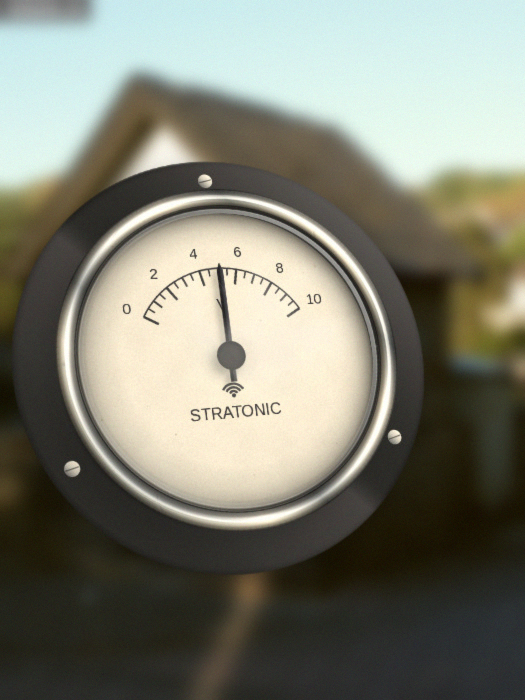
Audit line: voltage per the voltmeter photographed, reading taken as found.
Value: 5 V
